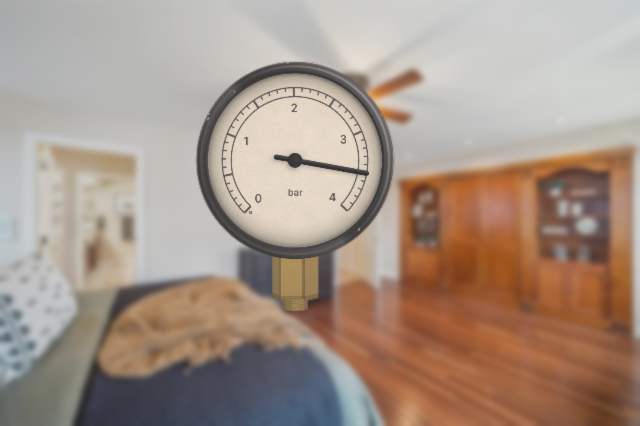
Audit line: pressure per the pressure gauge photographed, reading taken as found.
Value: 3.5 bar
